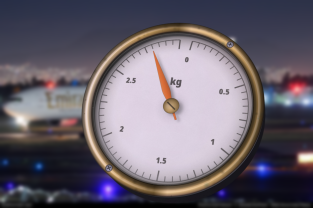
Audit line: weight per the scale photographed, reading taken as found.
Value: 2.8 kg
